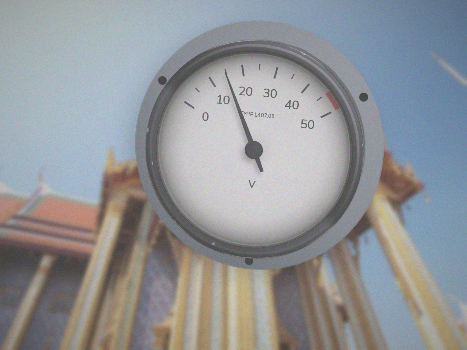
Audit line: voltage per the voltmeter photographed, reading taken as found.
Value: 15 V
